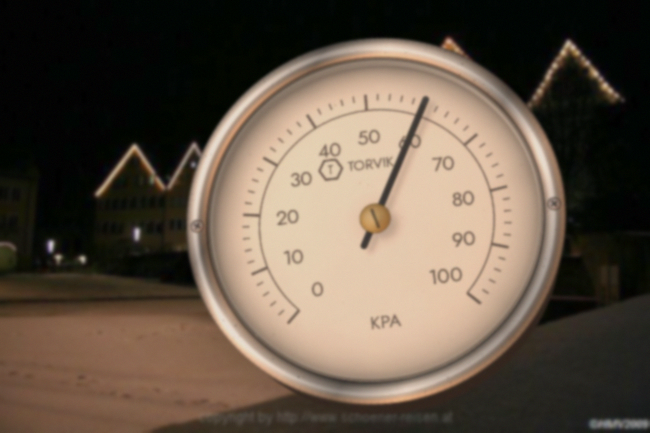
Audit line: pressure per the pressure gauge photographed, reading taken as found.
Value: 60 kPa
